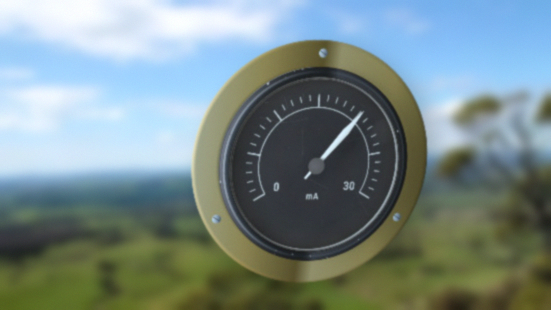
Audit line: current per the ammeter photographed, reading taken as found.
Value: 20 mA
